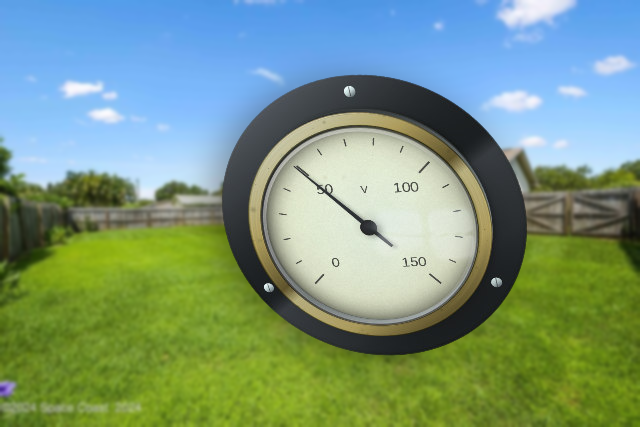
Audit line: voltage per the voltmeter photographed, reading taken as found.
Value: 50 V
